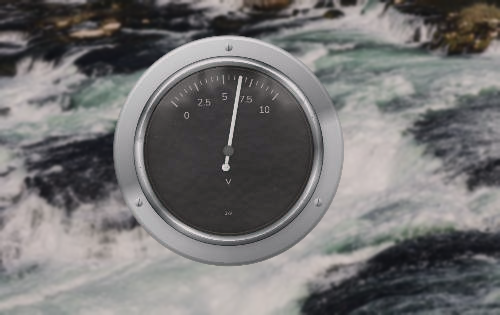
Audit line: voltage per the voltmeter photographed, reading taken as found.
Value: 6.5 V
